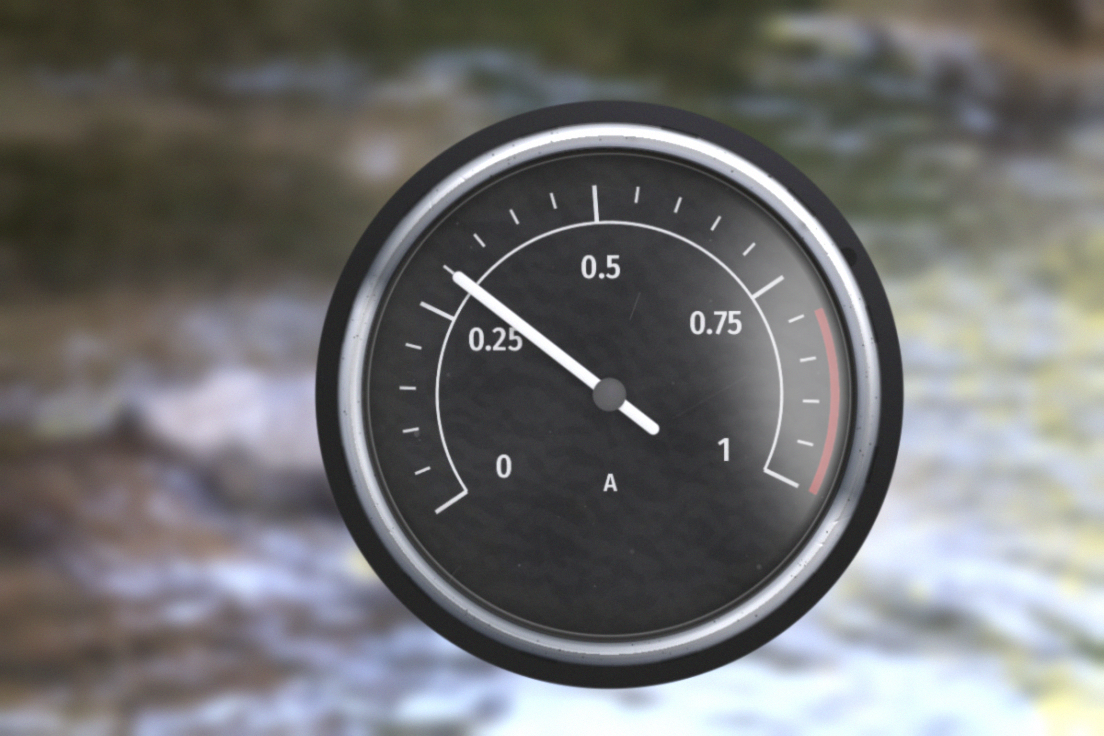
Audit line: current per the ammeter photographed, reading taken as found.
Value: 0.3 A
